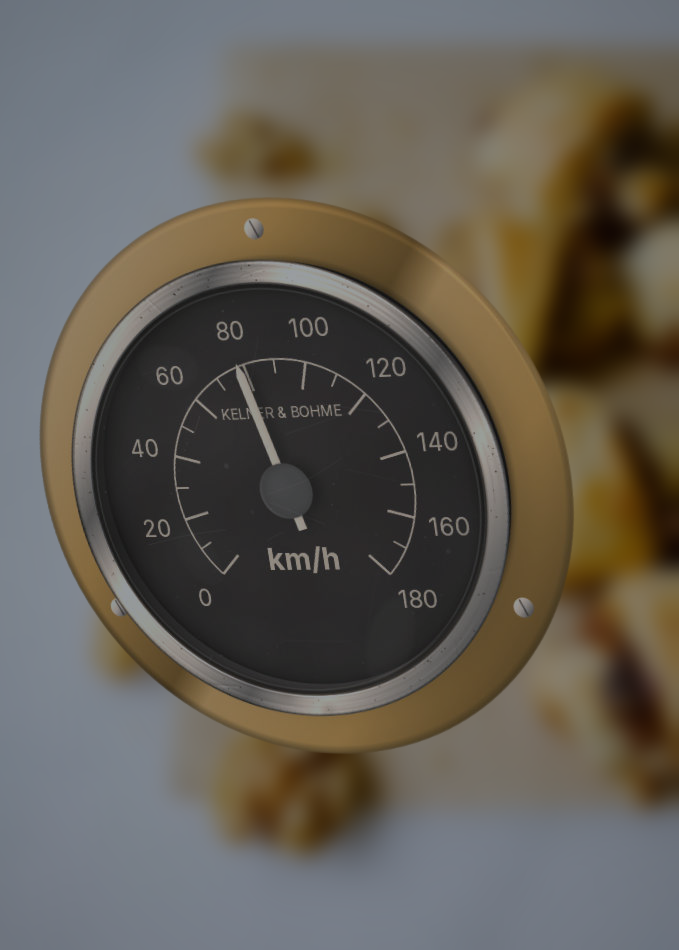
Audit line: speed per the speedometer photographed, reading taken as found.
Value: 80 km/h
